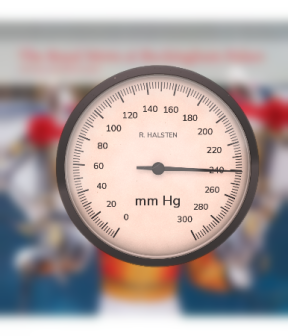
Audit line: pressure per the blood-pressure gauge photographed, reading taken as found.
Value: 240 mmHg
